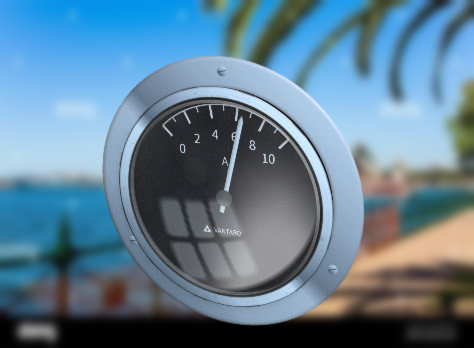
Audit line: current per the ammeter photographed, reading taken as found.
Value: 6.5 A
